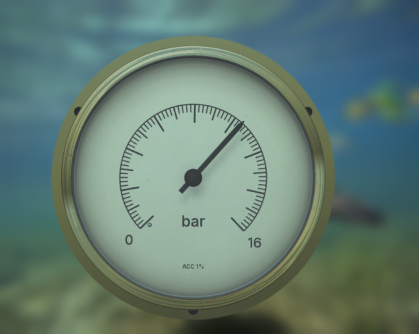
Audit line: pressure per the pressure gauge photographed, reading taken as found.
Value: 10.4 bar
